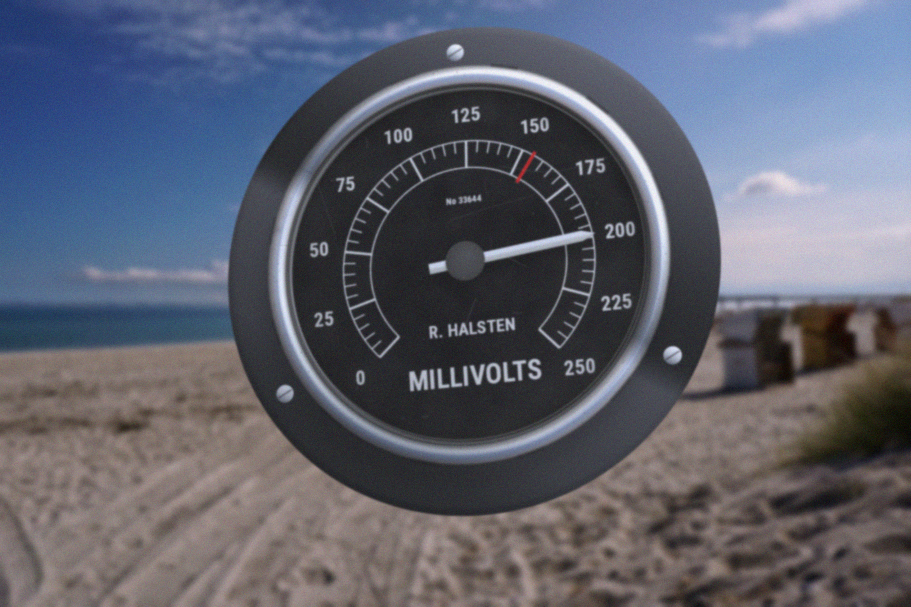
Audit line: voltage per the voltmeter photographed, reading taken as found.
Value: 200 mV
